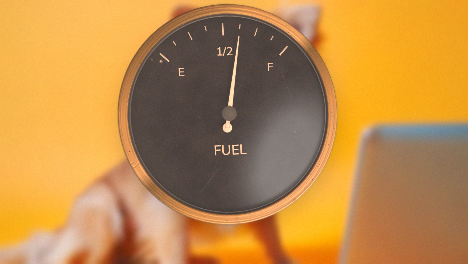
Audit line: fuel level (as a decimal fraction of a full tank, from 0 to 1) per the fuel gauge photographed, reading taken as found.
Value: 0.625
